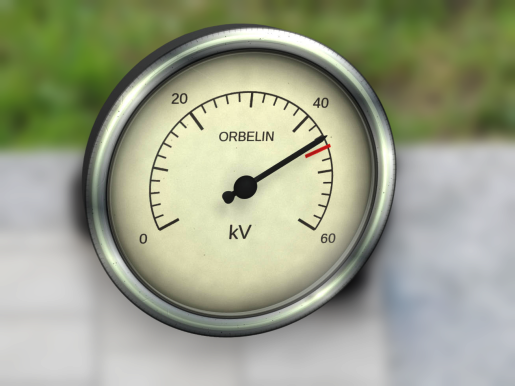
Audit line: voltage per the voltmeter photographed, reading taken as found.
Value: 44 kV
